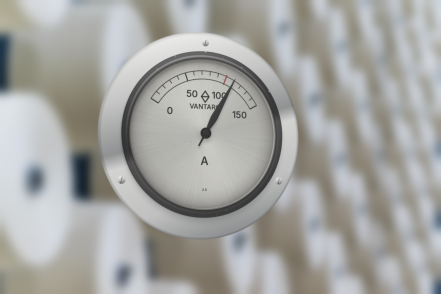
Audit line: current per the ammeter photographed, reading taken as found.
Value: 110 A
